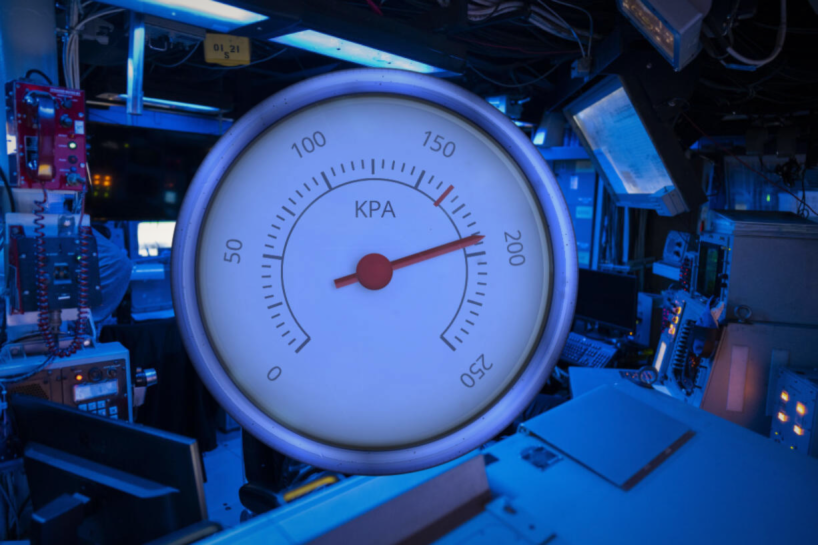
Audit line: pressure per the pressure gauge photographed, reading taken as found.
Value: 192.5 kPa
